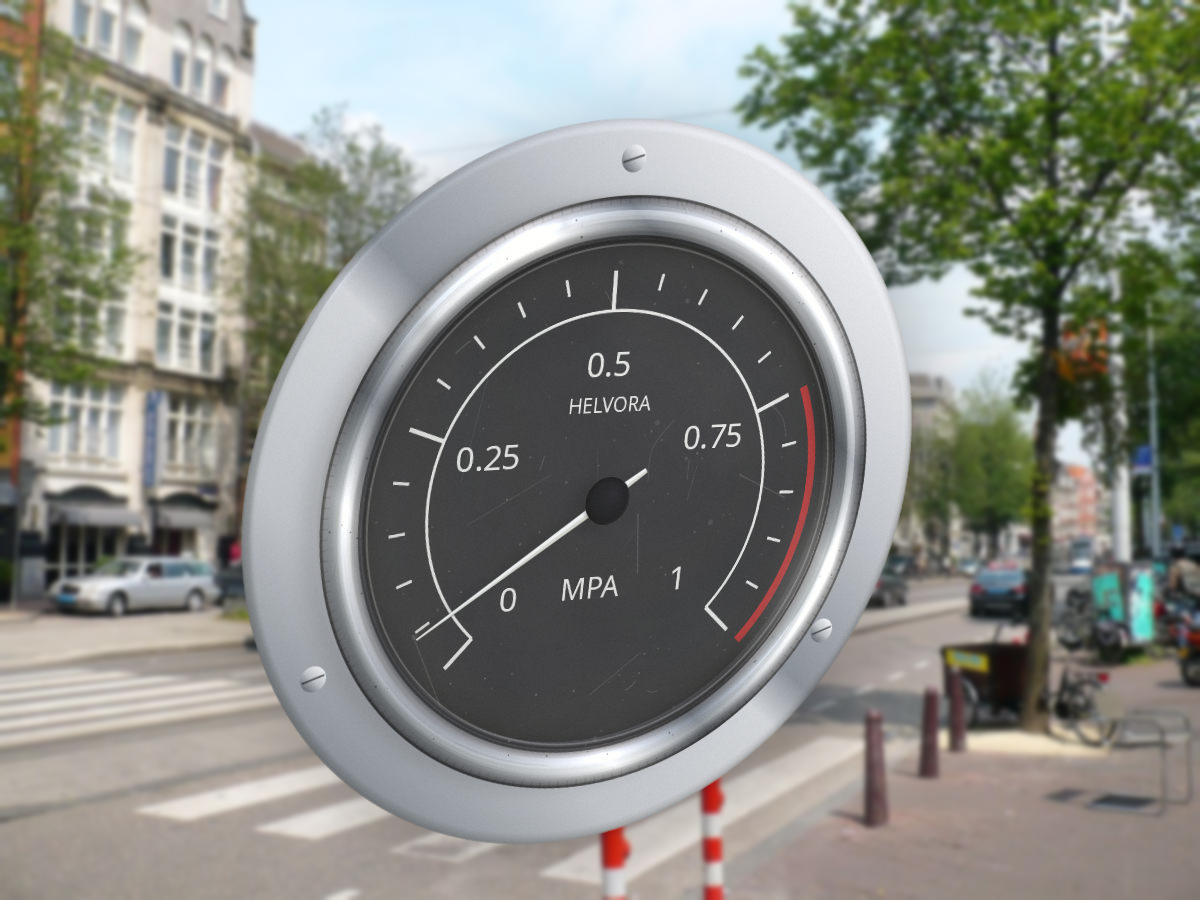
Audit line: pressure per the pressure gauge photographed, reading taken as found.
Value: 0.05 MPa
